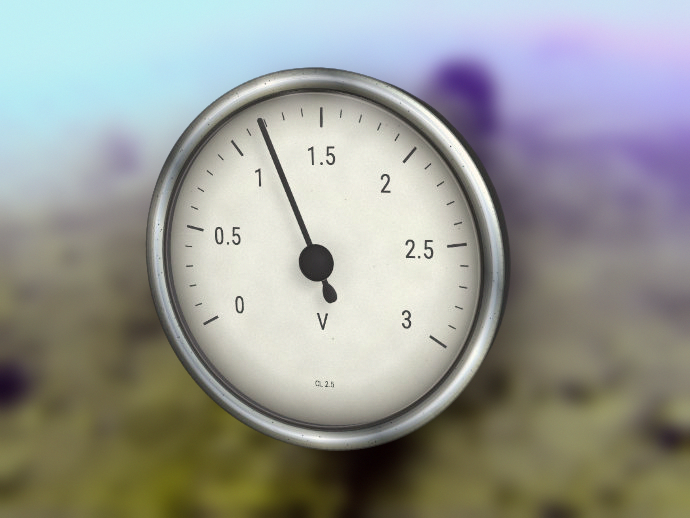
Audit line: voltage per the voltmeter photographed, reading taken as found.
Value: 1.2 V
